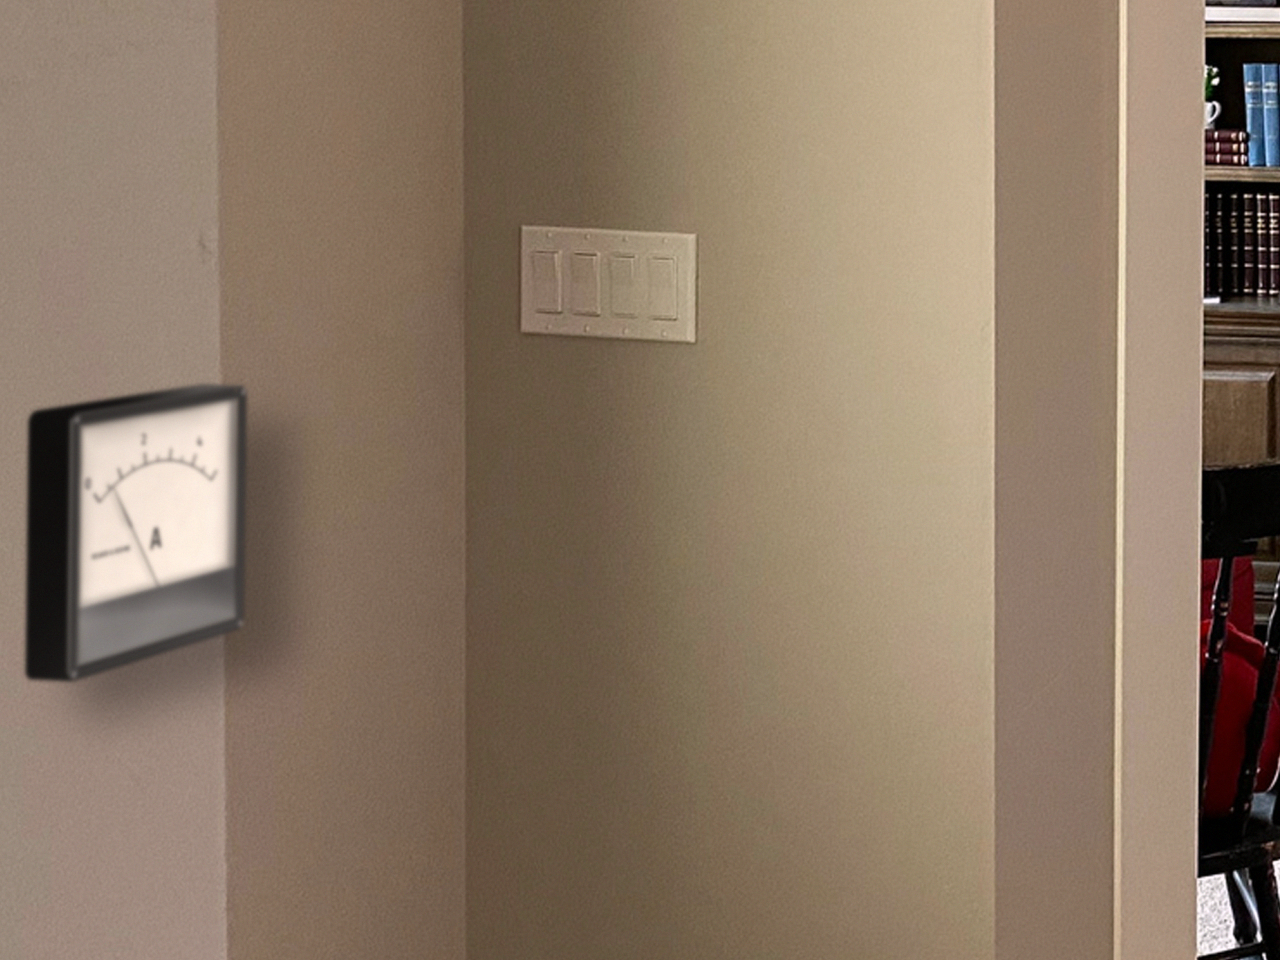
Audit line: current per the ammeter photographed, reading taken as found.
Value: 0.5 A
